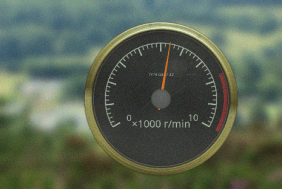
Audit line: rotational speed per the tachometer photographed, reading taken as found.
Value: 5400 rpm
